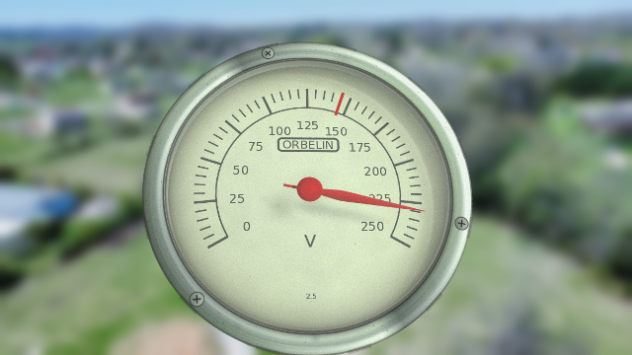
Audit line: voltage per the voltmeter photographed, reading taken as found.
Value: 230 V
